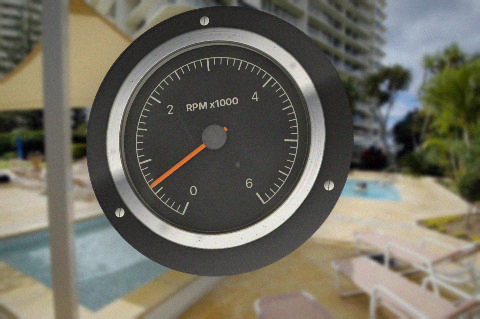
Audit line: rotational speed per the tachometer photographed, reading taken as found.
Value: 600 rpm
